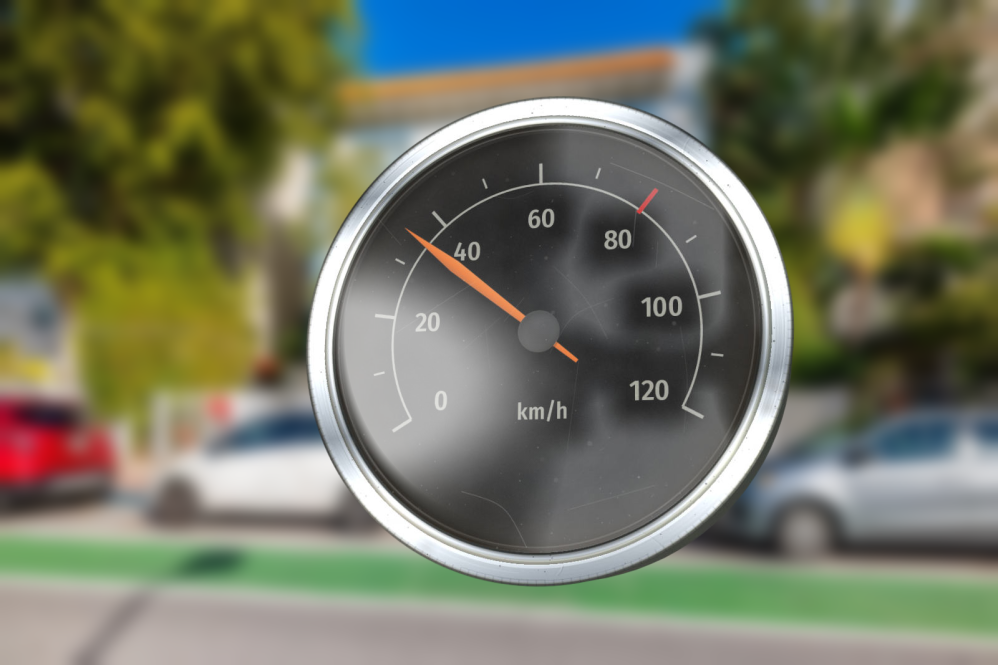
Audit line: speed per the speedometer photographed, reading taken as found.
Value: 35 km/h
